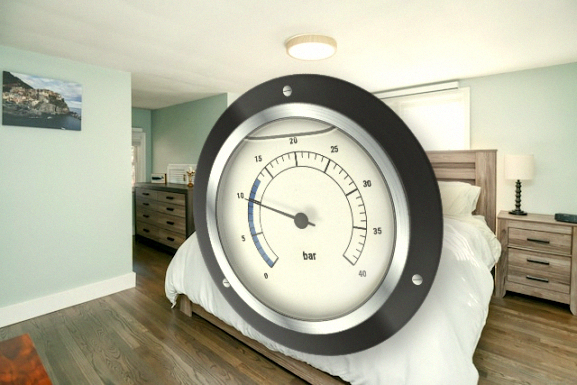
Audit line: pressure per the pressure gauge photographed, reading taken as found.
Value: 10 bar
